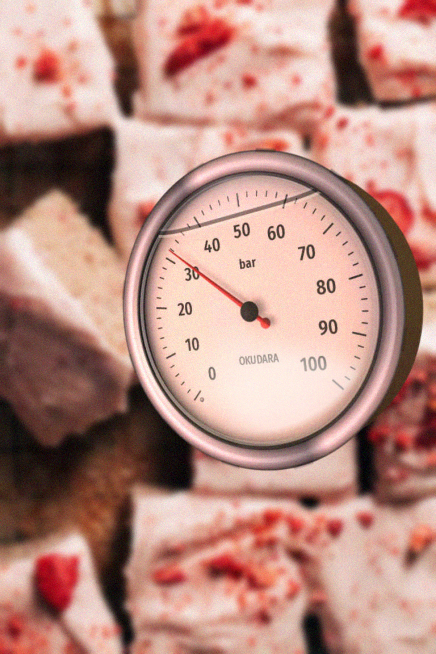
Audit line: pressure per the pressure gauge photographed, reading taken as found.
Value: 32 bar
